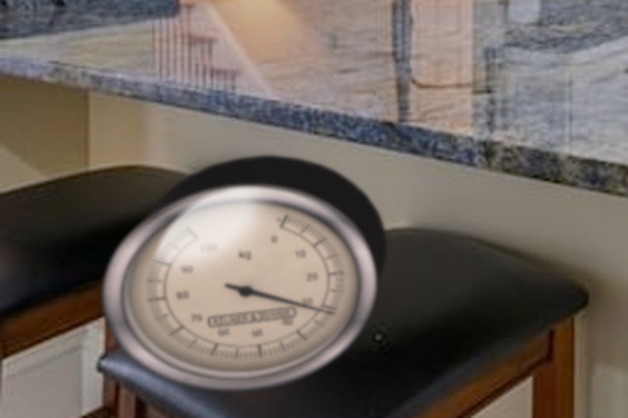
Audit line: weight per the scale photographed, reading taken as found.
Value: 30 kg
